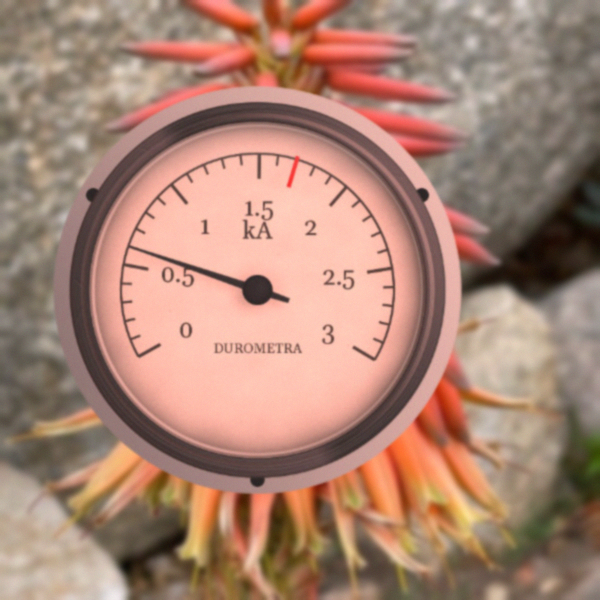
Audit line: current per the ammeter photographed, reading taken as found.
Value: 0.6 kA
